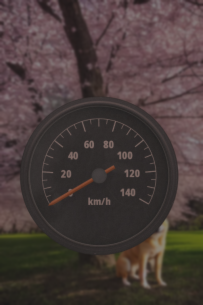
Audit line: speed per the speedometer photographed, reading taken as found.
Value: 0 km/h
